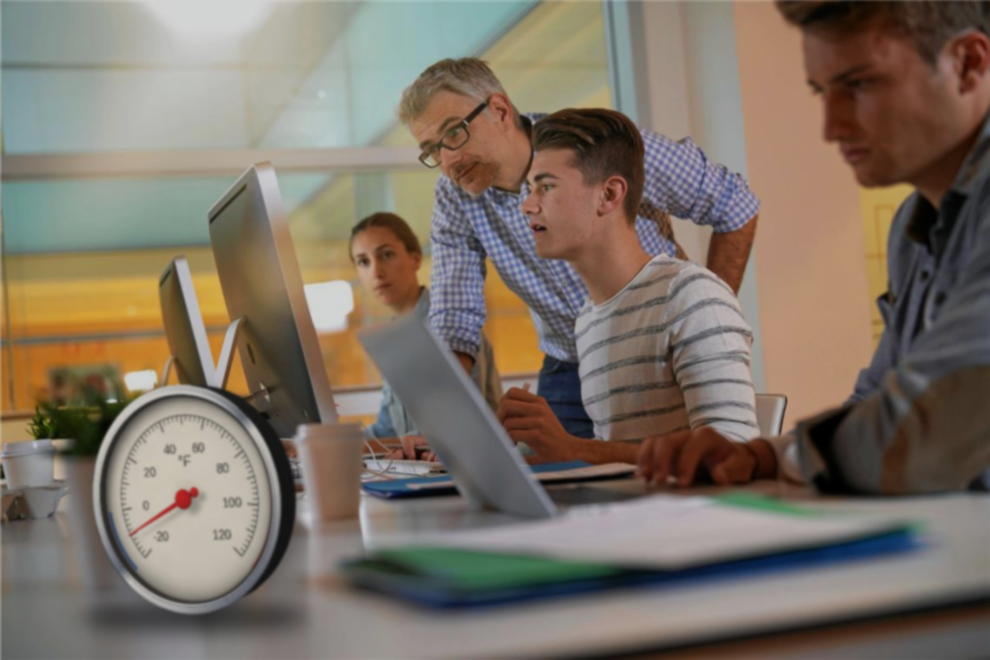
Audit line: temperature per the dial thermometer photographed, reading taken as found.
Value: -10 °F
